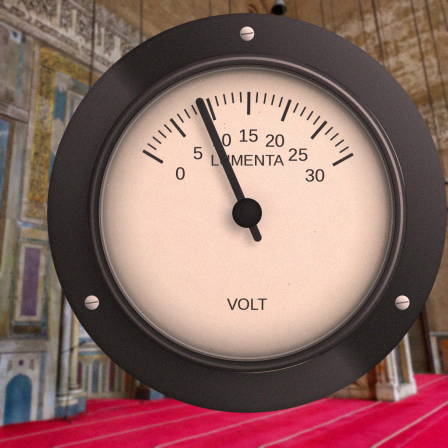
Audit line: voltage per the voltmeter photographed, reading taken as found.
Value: 9 V
